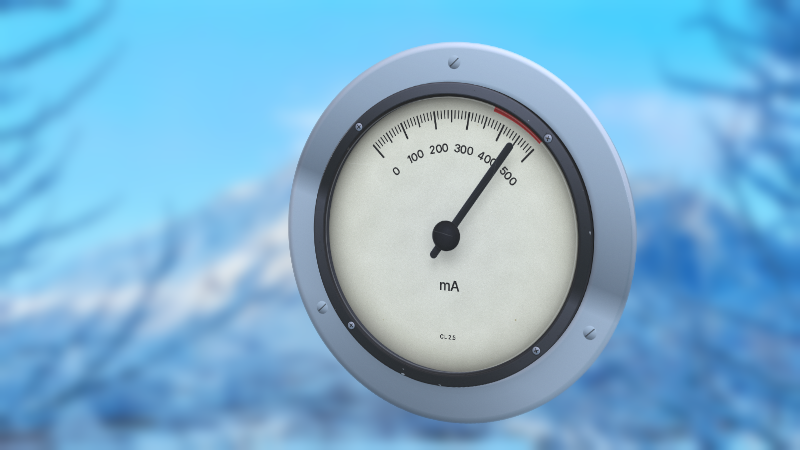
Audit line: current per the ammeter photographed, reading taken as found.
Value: 450 mA
